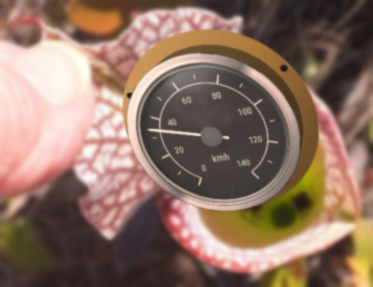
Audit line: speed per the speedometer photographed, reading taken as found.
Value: 35 km/h
